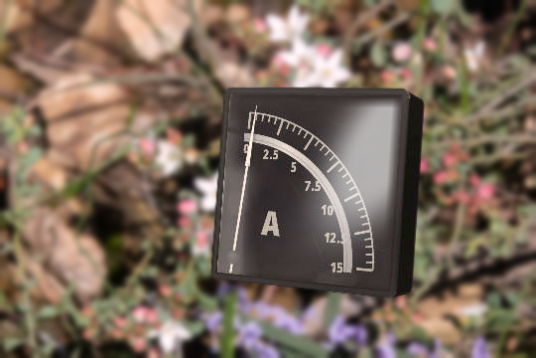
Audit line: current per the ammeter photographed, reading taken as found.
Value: 0.5 A
